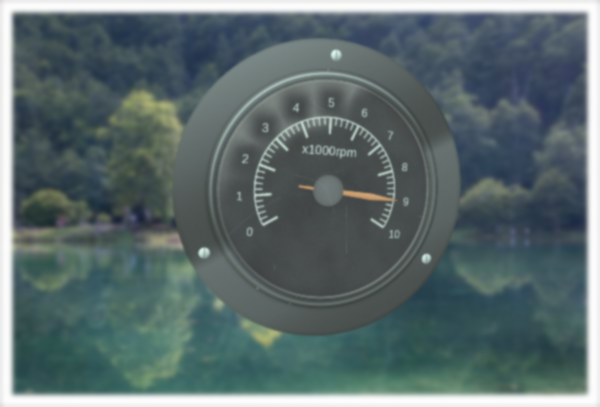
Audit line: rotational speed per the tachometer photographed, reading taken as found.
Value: 9000 rpm
